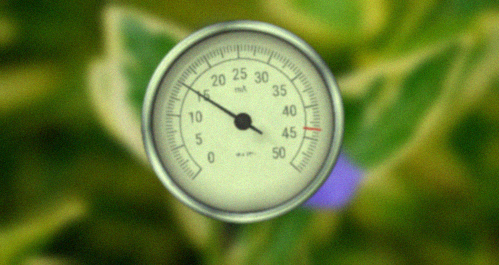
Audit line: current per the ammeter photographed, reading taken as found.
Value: 15 mA
